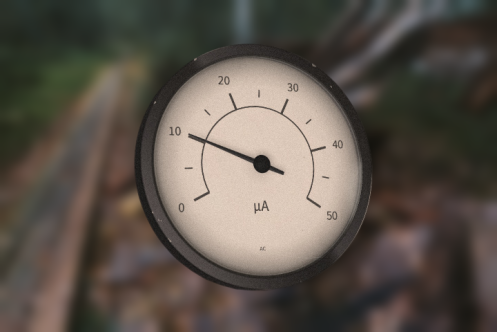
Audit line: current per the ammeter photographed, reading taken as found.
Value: 10 µA
